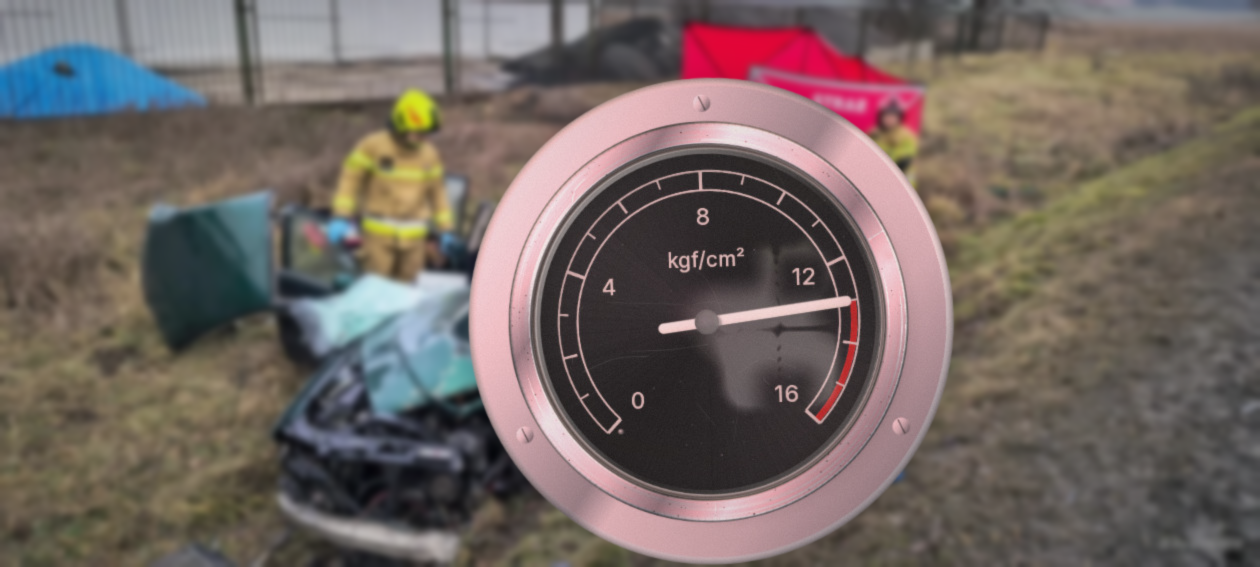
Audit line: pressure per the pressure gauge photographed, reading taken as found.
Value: 13 kg/cm²
